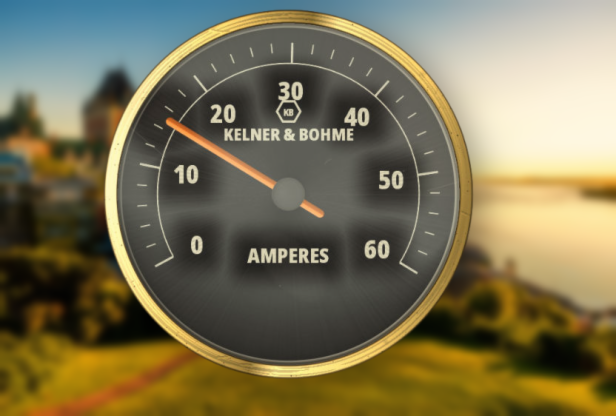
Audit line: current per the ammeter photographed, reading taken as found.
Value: 15 A
